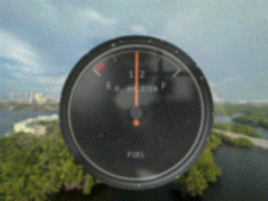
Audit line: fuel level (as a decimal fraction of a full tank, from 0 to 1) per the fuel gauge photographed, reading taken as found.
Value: 0.5
